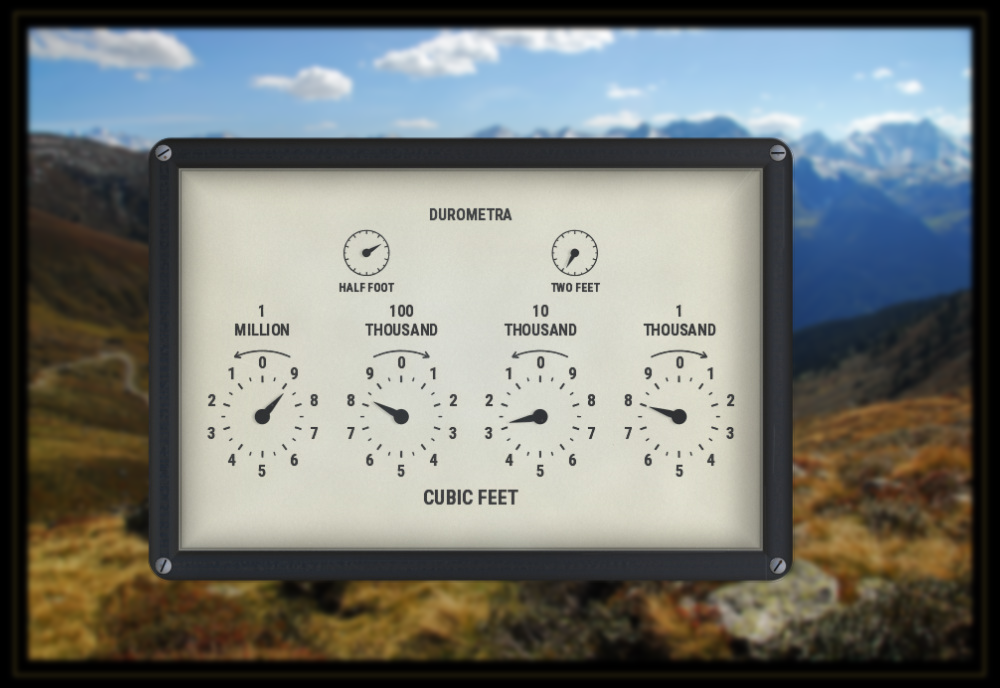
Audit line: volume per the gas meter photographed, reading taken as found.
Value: 882800 ft³
